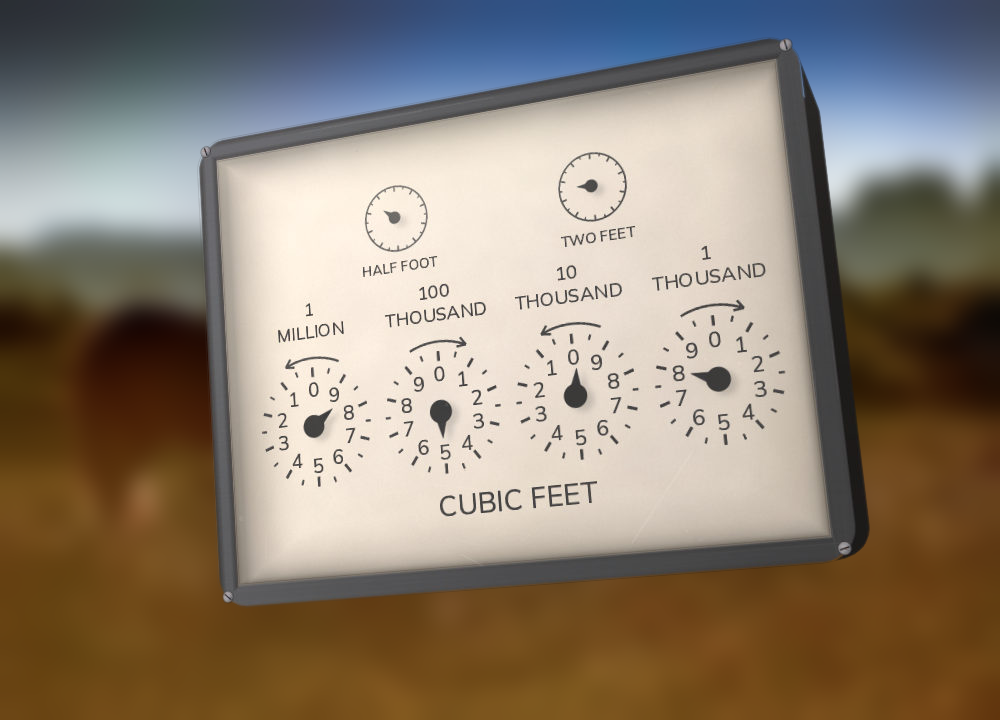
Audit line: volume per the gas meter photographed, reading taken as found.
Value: 849800 ft³
